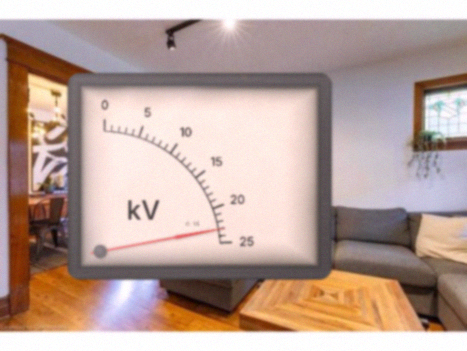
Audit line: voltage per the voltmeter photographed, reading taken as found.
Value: 23 kV
